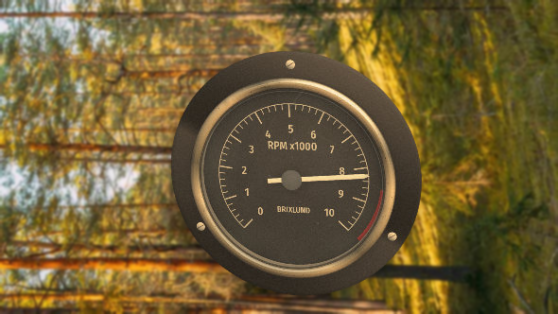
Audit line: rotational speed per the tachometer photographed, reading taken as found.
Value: 8200 rpm
